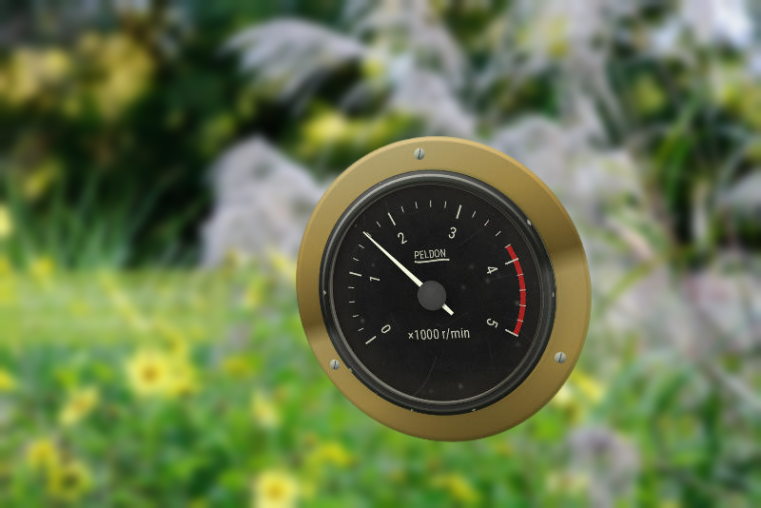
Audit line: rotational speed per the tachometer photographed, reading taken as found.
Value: 1600 rpm
